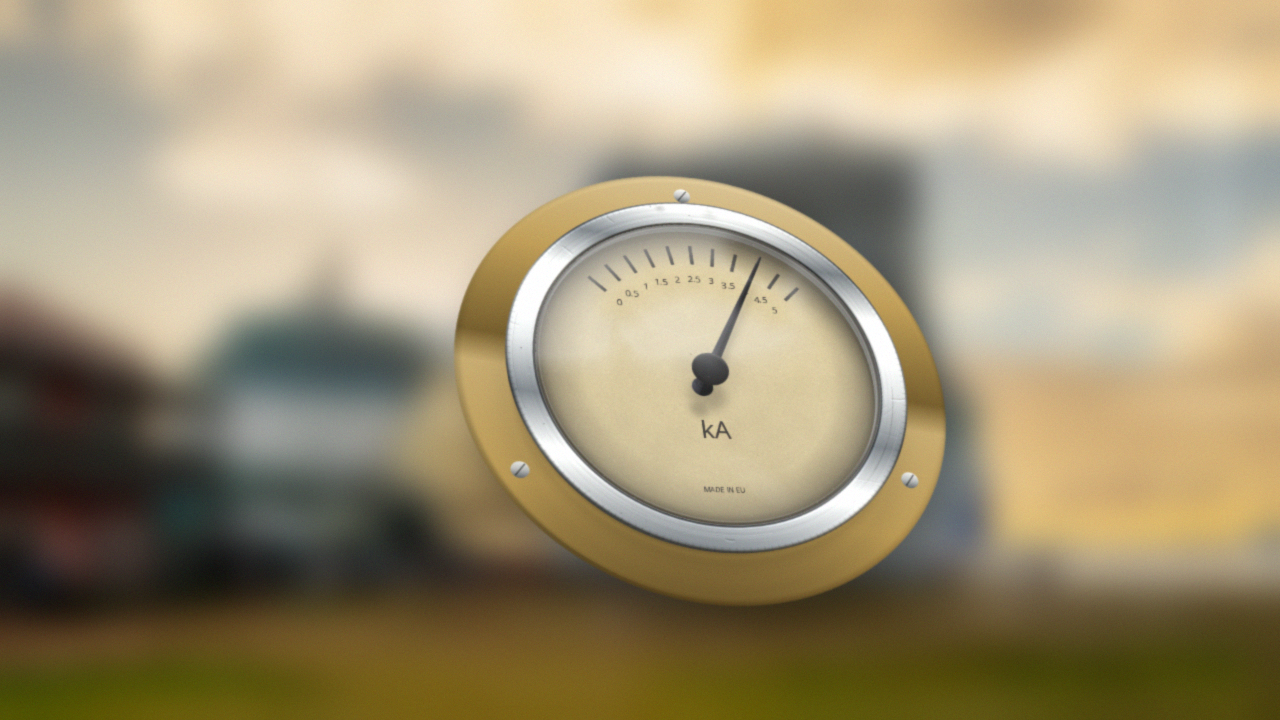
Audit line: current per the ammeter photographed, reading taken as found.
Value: 4 kA
